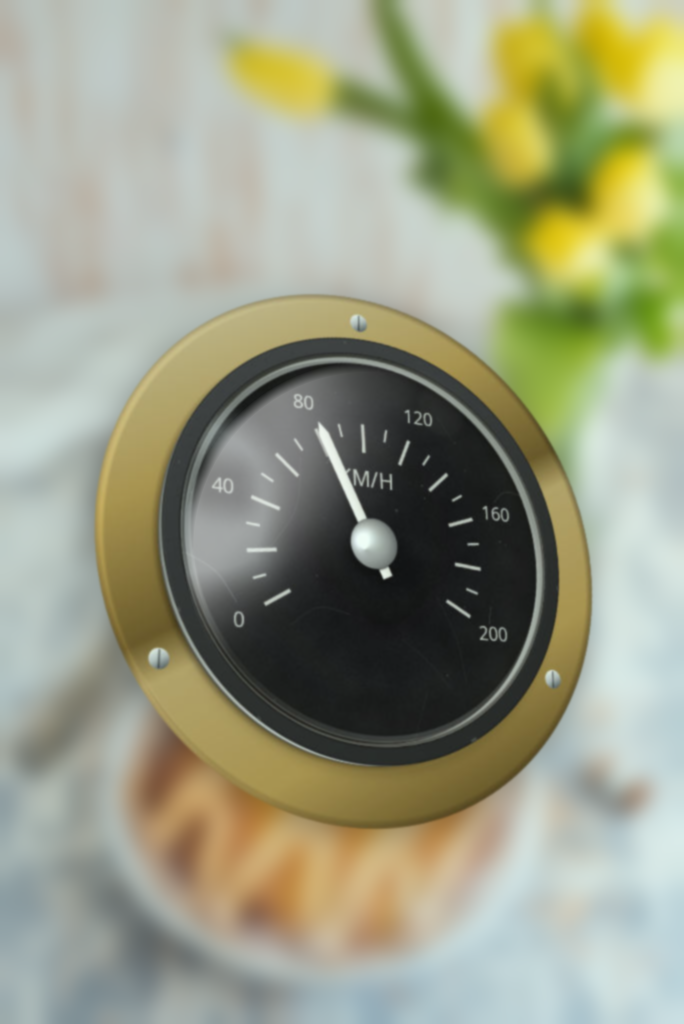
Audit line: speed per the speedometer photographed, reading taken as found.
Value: 80 km/h
